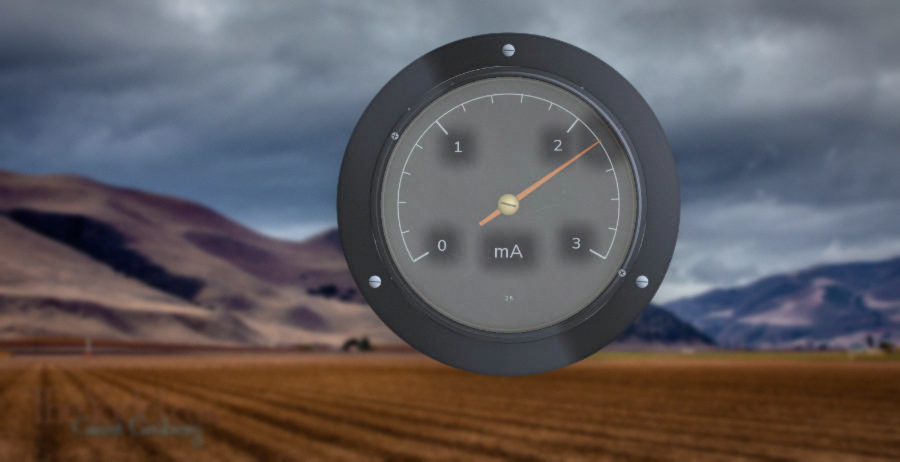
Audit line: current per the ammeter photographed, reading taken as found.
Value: 2.2 mA
